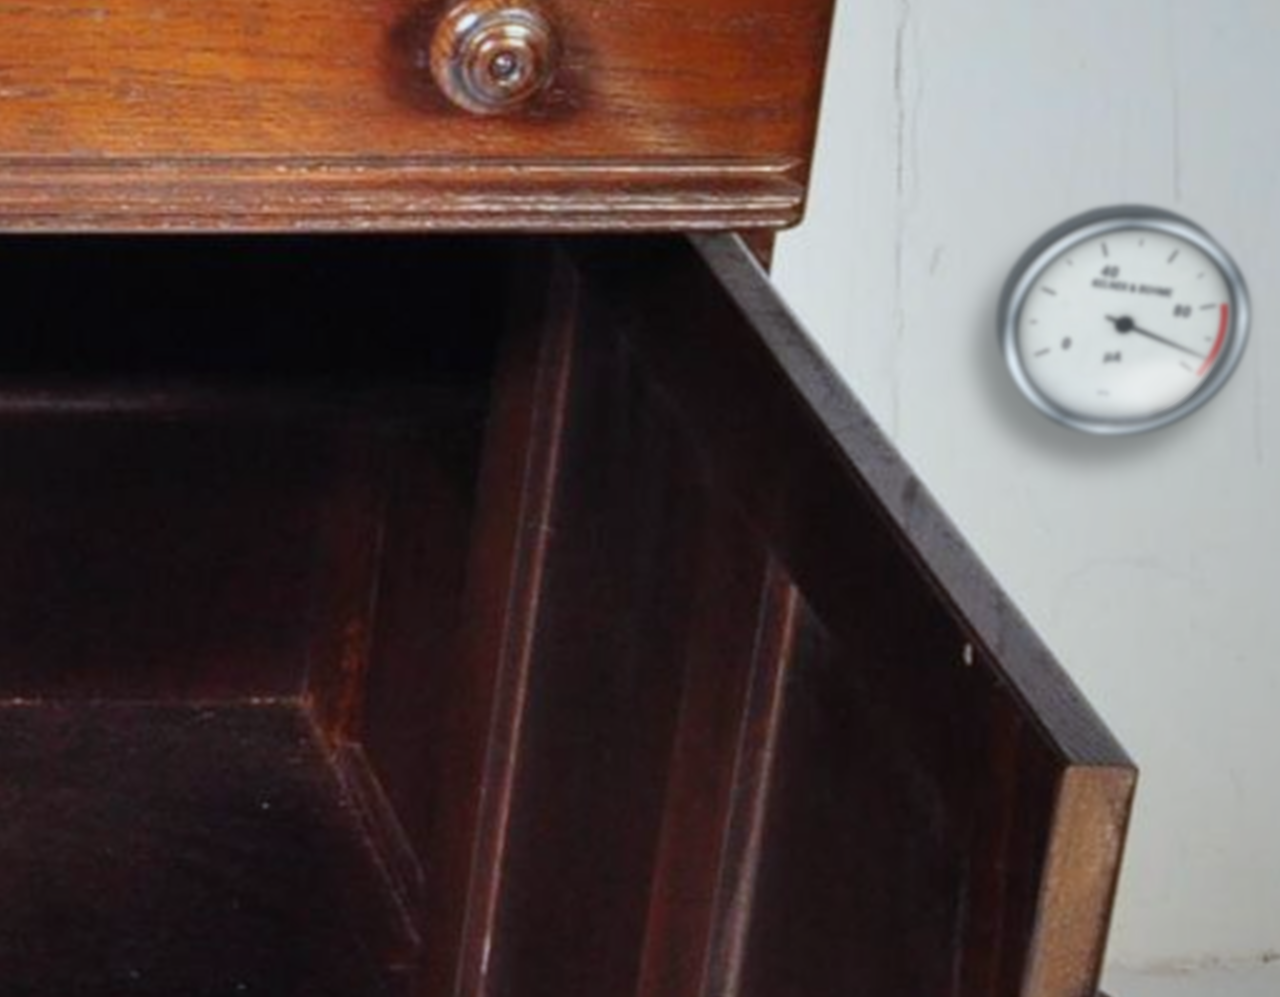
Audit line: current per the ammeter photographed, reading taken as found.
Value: 95 µA
